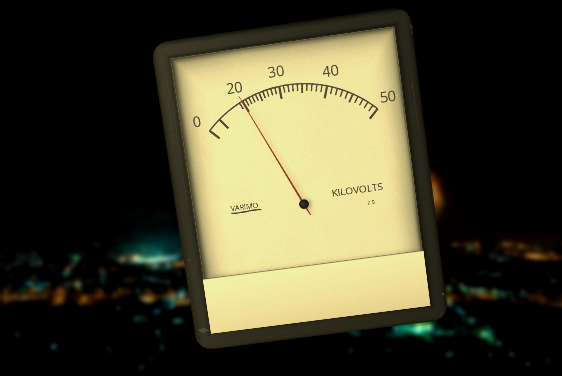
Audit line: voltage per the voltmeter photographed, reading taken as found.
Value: 20 kV
